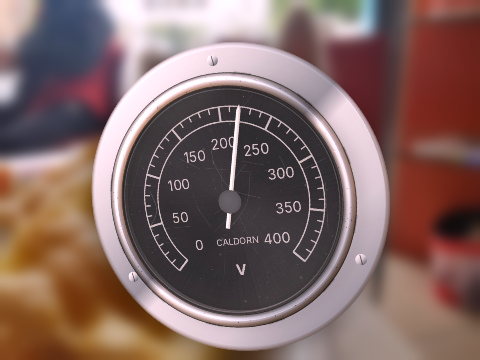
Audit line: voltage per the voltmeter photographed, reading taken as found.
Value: 220 V
